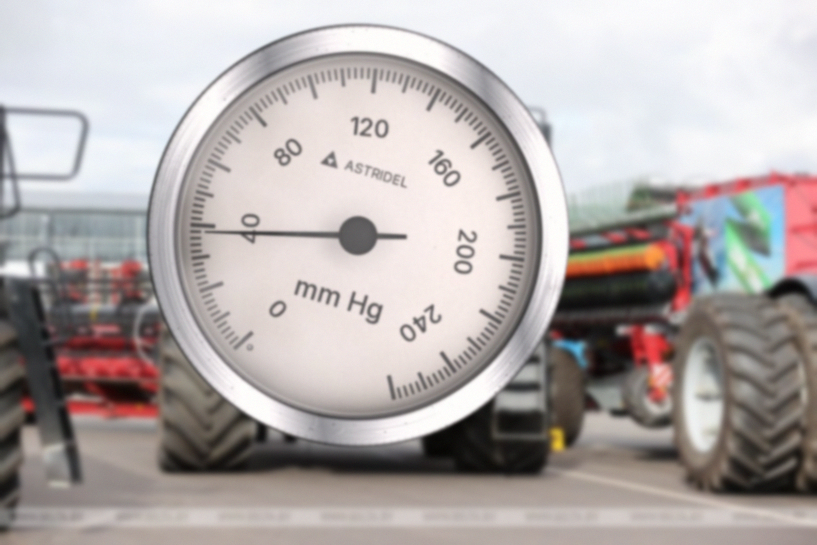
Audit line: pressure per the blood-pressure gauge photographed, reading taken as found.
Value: 38 mmHg
